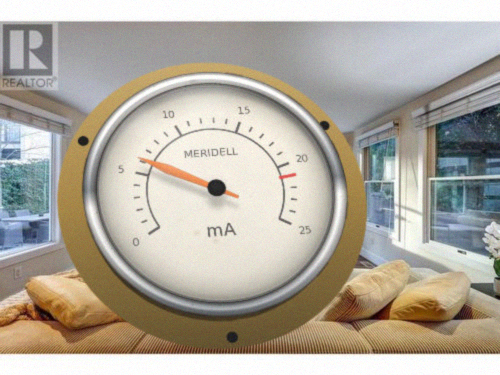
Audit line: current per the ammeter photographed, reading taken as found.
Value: 6 mA
